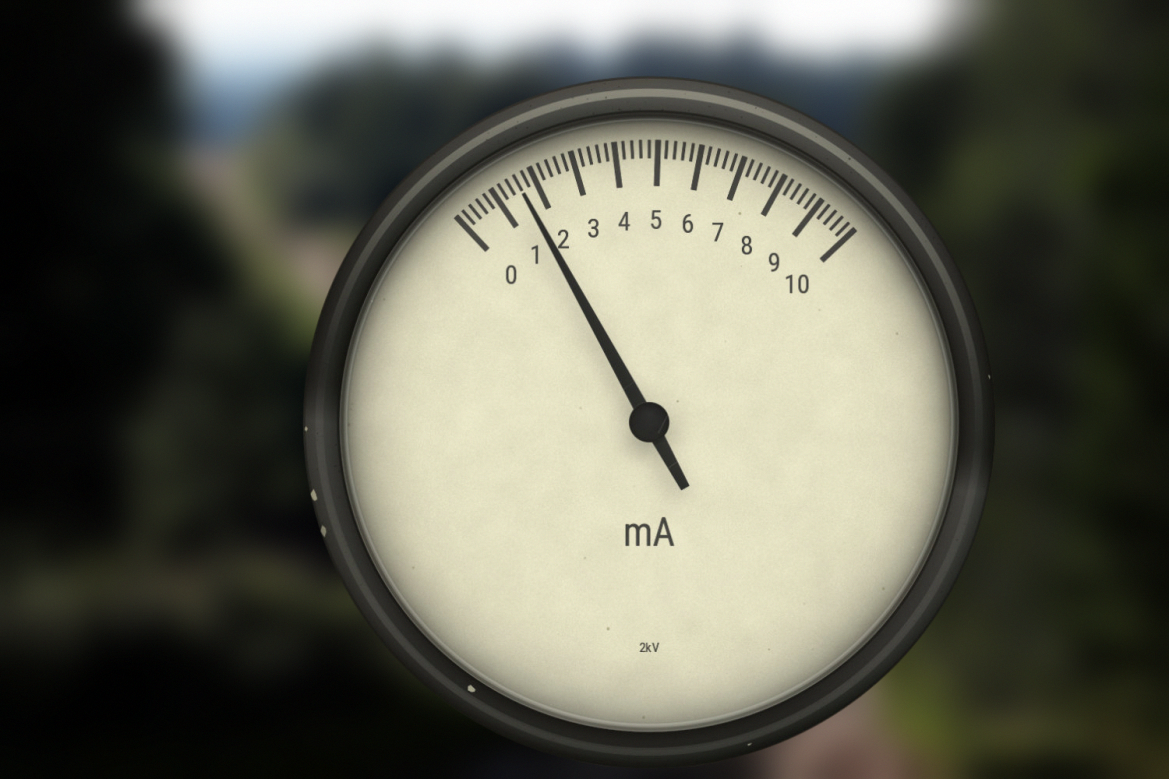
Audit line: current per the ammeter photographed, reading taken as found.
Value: 1.6 mA
